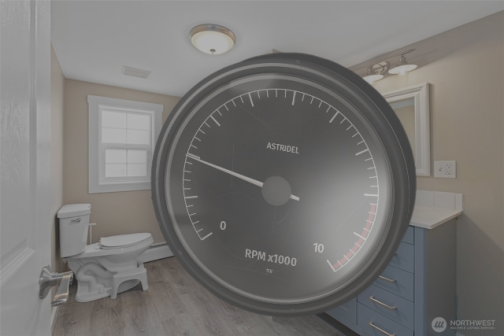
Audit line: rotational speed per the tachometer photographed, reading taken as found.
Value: 2000 rpm
